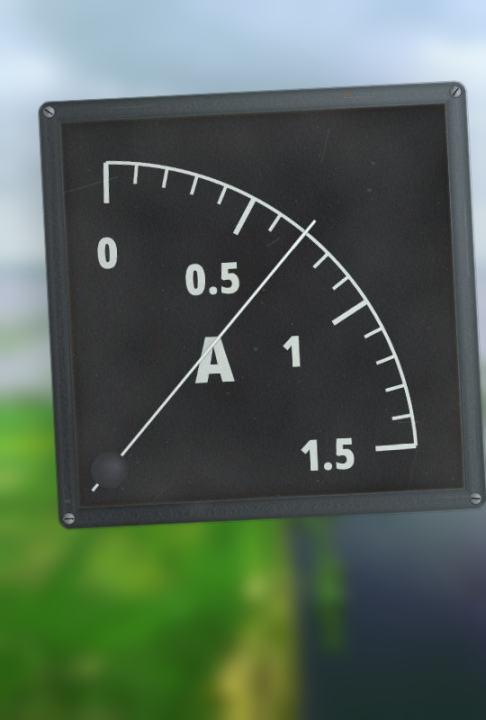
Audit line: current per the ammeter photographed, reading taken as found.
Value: 0.7 A
